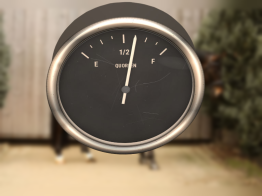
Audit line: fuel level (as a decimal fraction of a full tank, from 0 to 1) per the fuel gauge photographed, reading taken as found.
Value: 0.625
